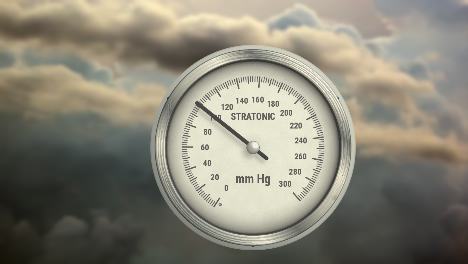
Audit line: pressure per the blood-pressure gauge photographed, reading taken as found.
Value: 100 mmHg
